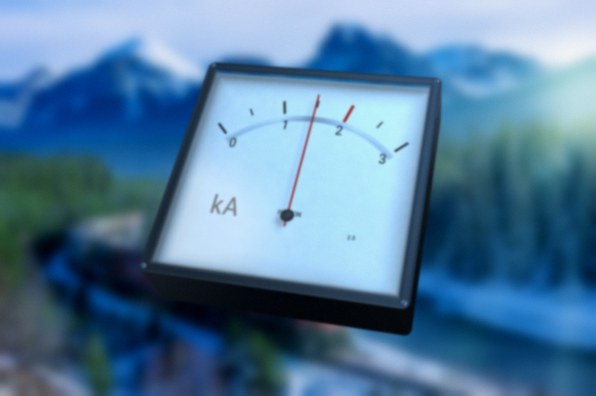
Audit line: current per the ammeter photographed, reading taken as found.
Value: 1.5 kA
